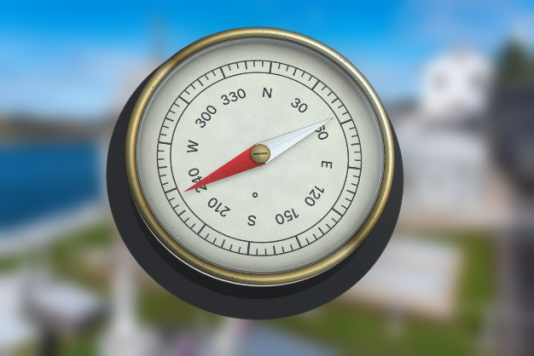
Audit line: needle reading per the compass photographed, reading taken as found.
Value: 235 °
